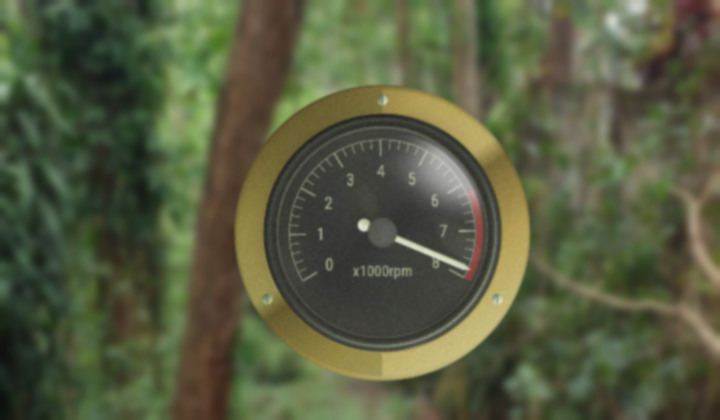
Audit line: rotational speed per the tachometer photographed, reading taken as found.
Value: 7800 rpm
